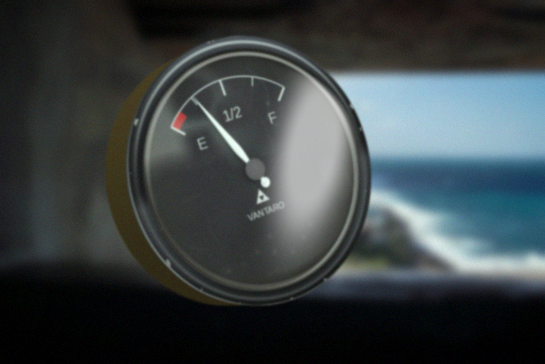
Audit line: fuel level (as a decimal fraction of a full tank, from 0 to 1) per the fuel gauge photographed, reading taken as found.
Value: 0.25
